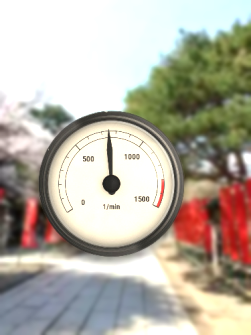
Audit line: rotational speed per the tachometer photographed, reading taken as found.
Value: 750 rpm
